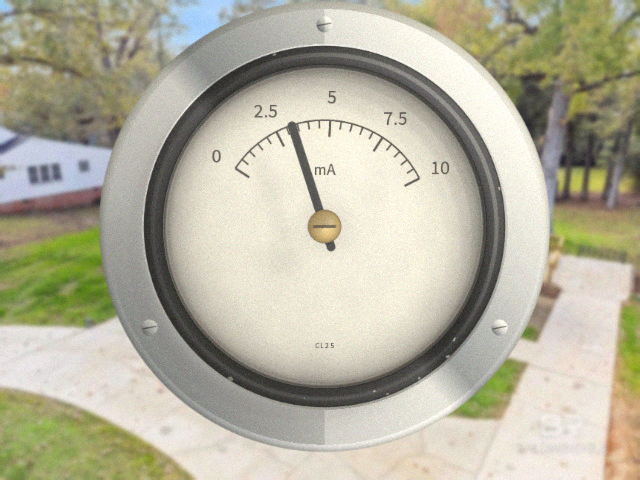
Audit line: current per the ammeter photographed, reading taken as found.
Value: 3.25 mA
